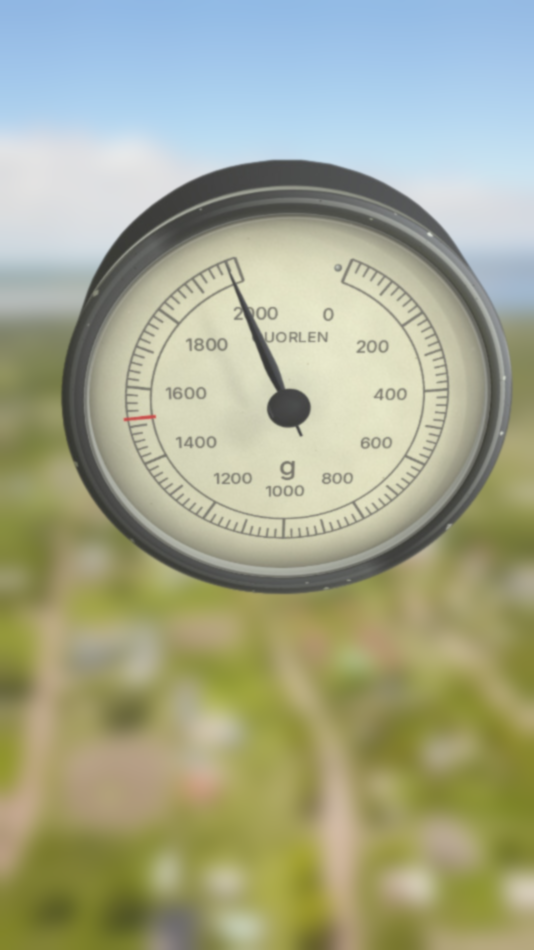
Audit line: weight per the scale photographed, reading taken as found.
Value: 1980 g
